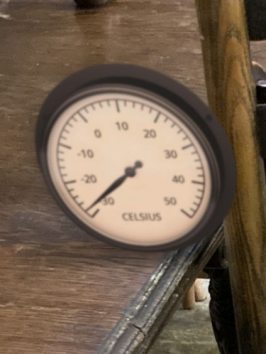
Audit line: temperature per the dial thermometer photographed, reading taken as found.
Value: -28 °C
